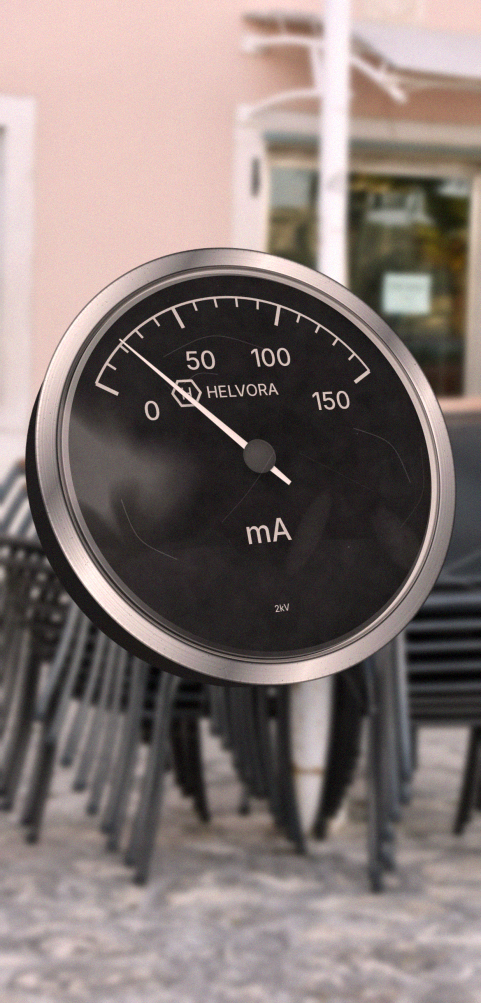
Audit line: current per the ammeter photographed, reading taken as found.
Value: 20 mA
